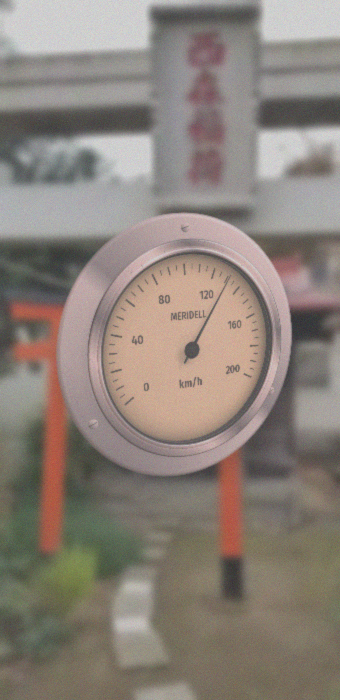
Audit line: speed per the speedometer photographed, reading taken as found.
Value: 130 km/h
